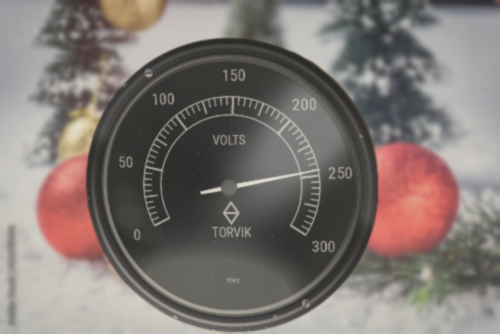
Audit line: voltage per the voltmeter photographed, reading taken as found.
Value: 245 V
